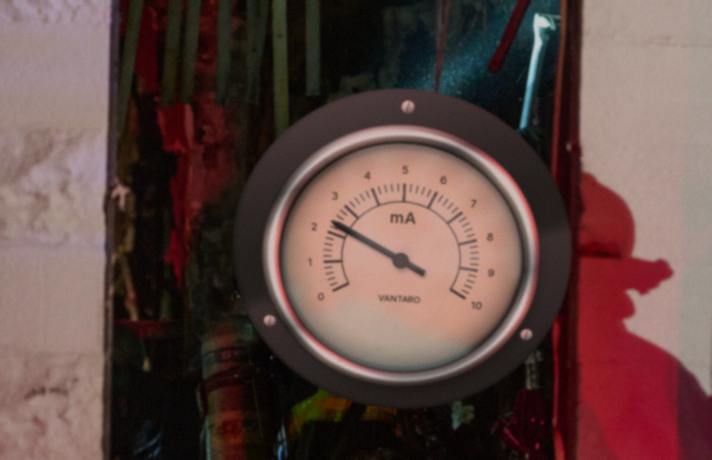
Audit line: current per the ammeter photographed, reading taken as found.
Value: 2.4 mA
